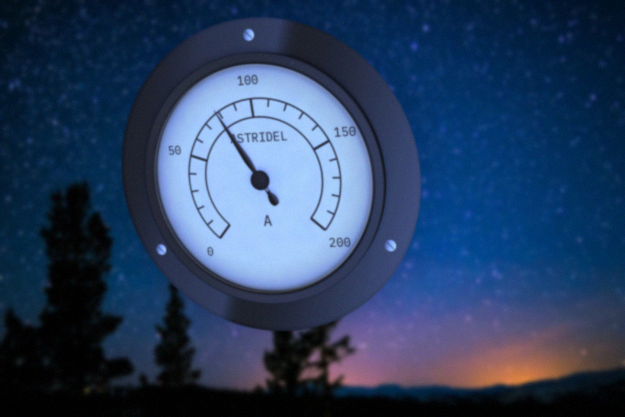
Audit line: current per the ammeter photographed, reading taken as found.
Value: 80 A
